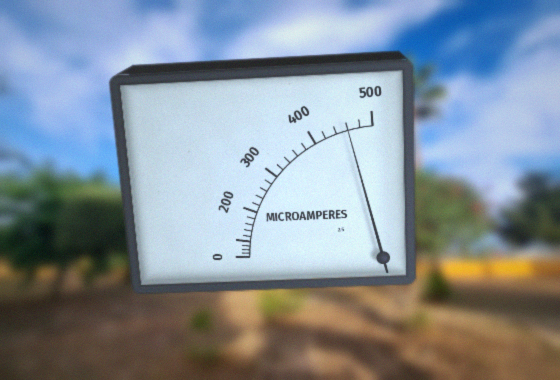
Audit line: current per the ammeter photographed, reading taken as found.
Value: 460 µA
